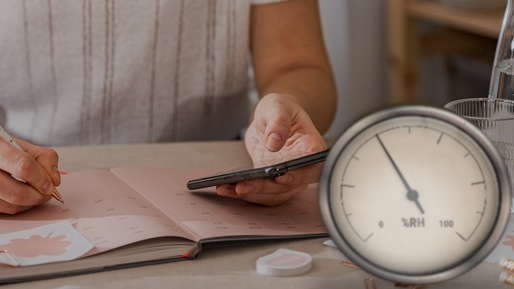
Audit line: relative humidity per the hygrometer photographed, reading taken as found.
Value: 40 %
